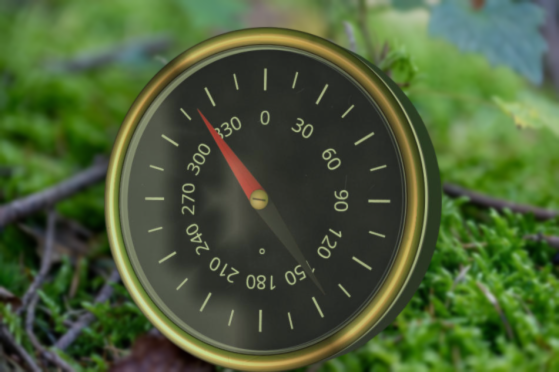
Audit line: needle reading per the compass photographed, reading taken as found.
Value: 322.5 °
